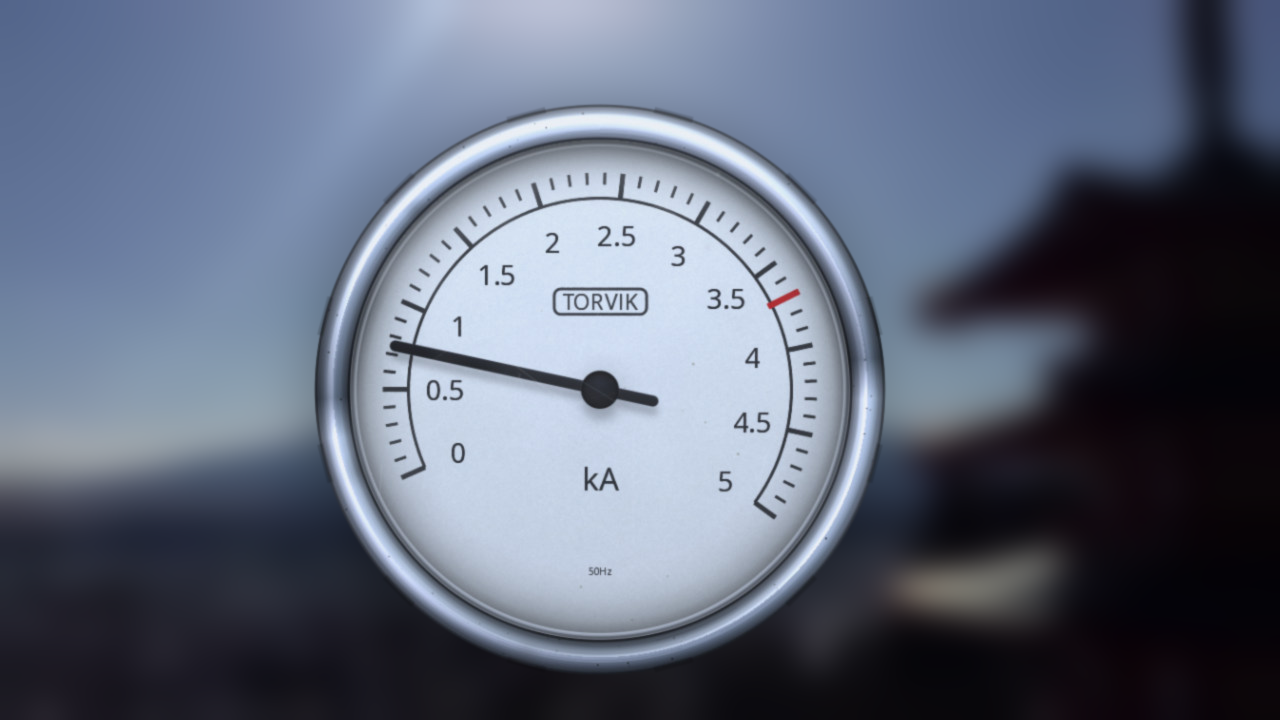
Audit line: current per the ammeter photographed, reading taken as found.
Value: 0.75 kA
